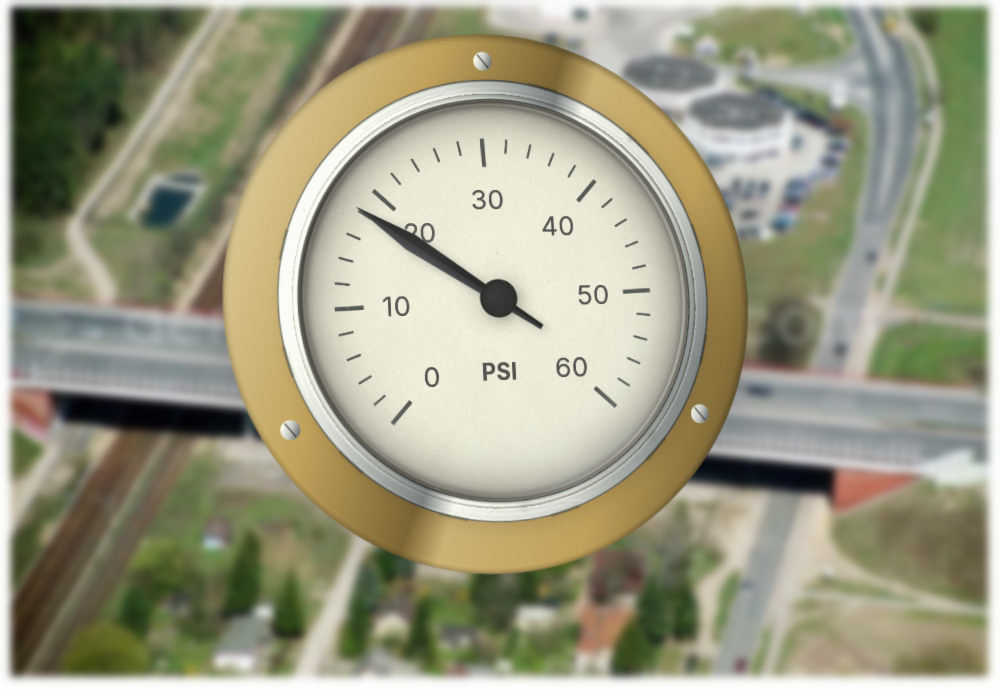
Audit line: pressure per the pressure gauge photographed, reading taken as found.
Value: 18 psi
